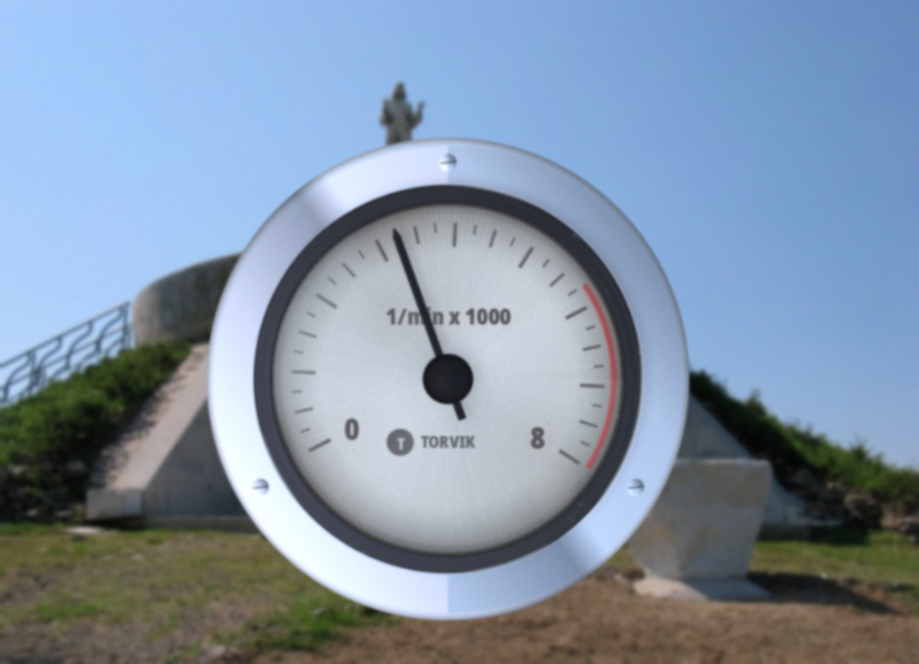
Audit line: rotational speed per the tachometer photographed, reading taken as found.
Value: 3250 rpm
